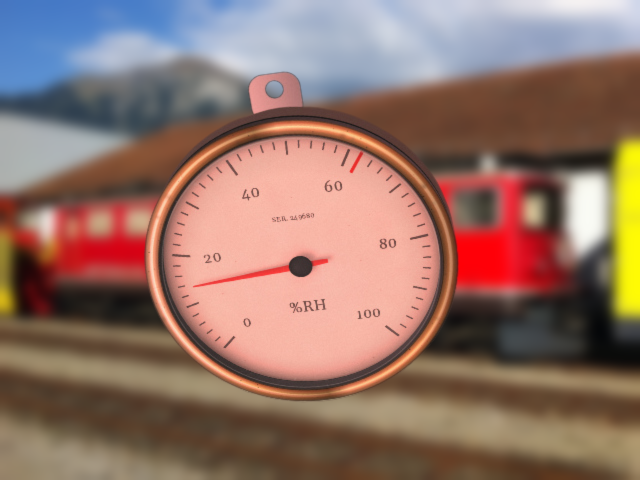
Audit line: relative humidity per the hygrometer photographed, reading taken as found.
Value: 14 %
